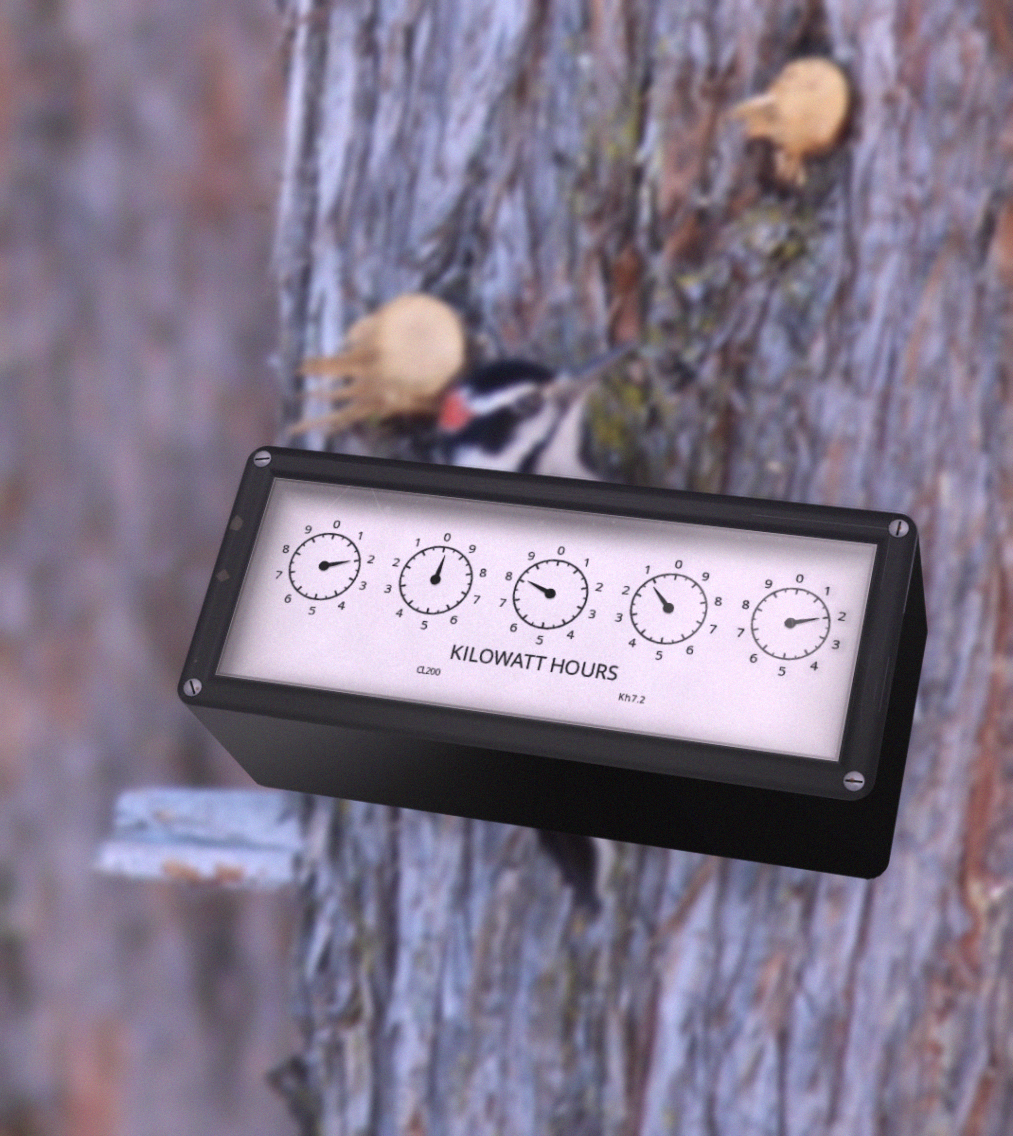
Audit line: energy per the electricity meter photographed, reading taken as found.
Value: 19812 kWh
